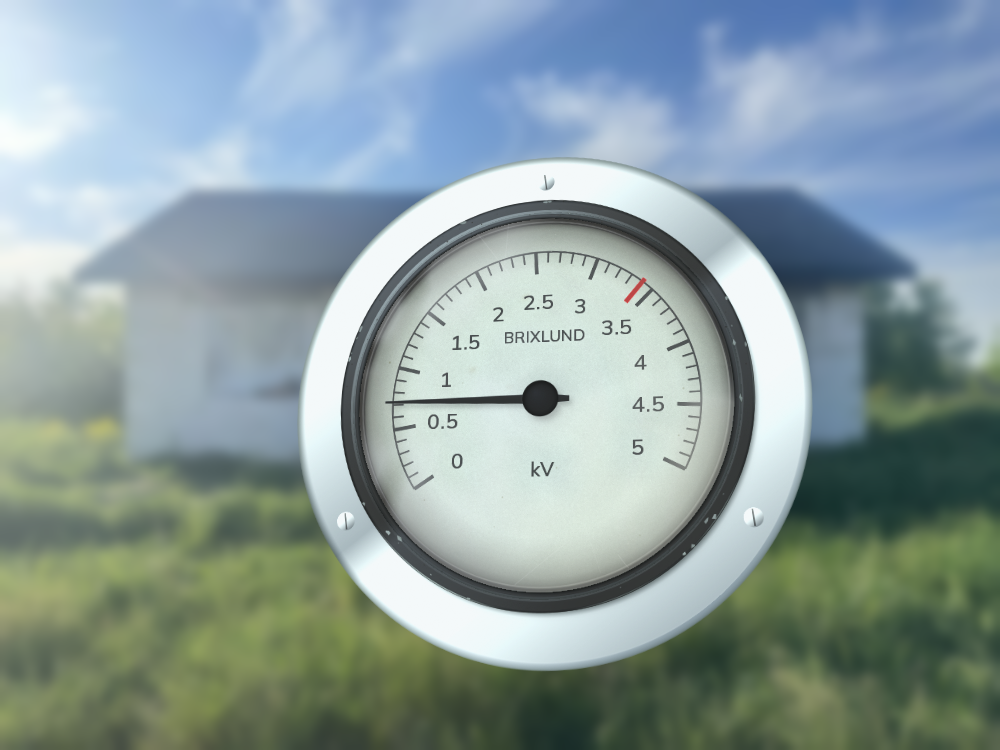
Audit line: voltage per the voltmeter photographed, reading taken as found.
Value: 0.7 kV
